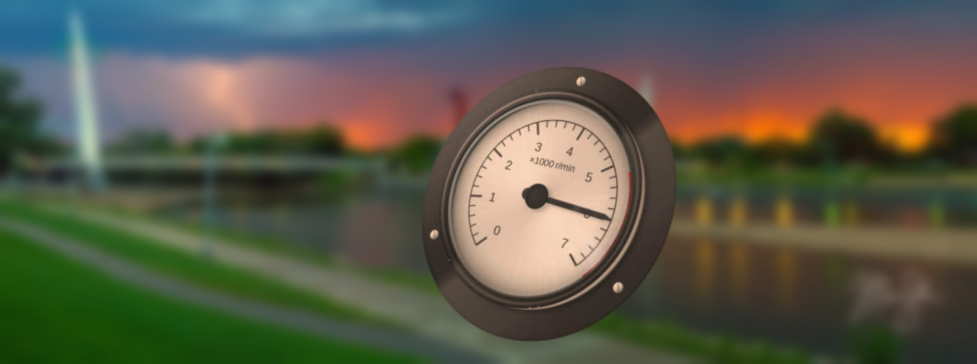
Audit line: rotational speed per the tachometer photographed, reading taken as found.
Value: 6000 rpm
